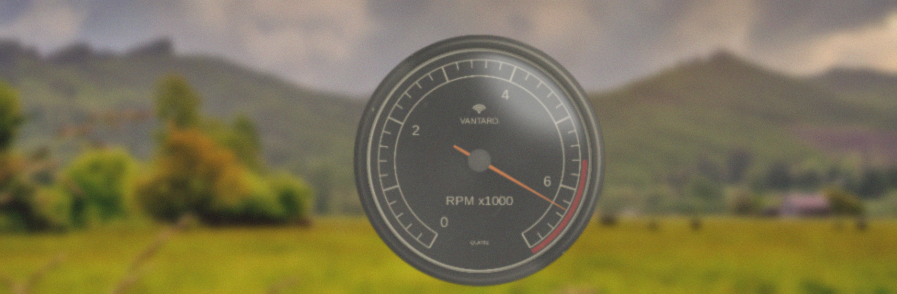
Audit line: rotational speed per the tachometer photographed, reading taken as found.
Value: 6300 rpm
